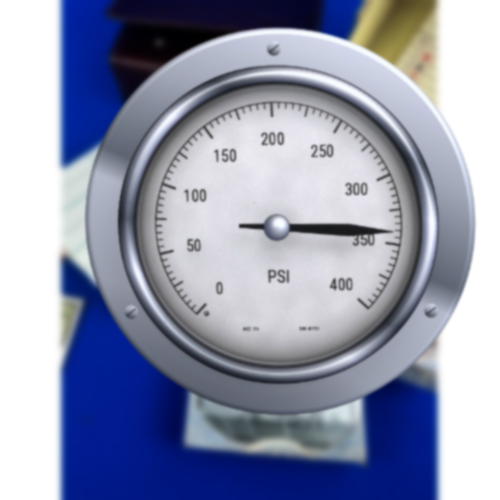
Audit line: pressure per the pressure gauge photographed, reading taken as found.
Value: 340 psi
